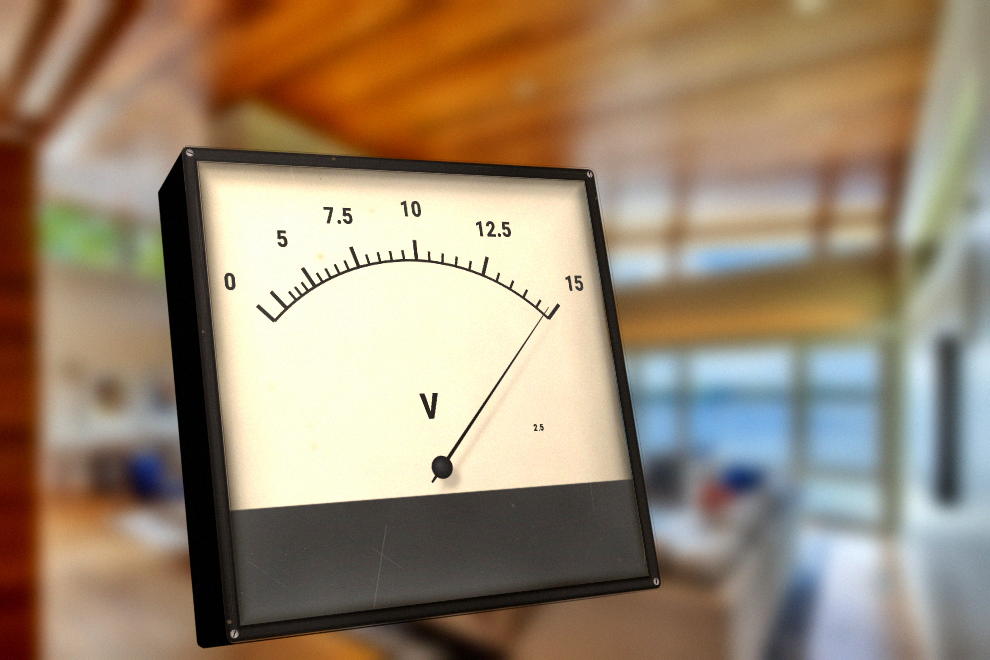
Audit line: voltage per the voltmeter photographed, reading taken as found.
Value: 14.75 V
